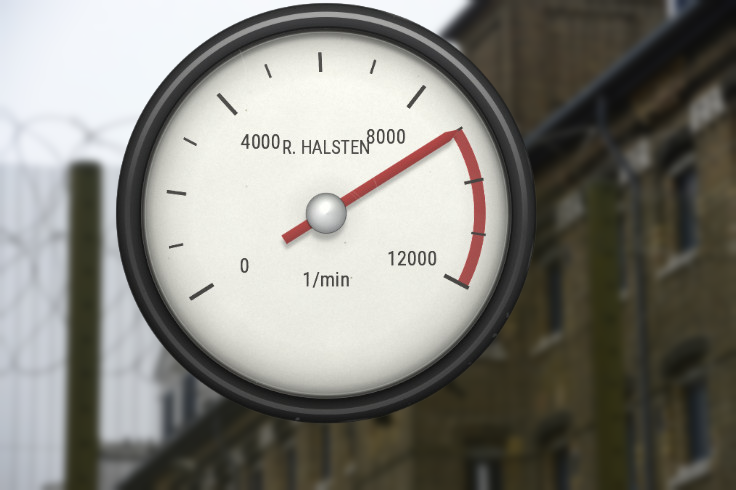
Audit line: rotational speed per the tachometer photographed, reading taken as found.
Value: 9000 rpm
